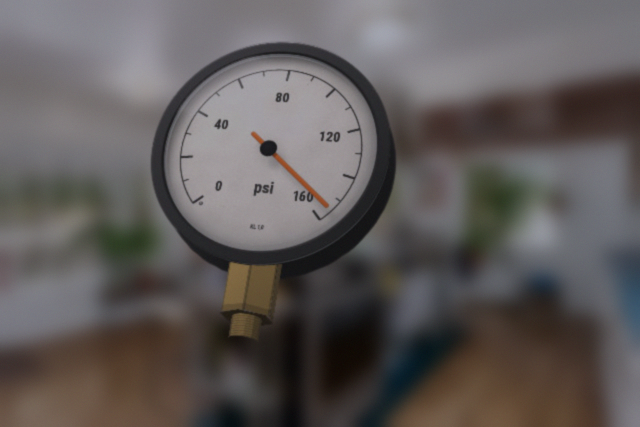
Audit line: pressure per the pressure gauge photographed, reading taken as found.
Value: 155 psi
